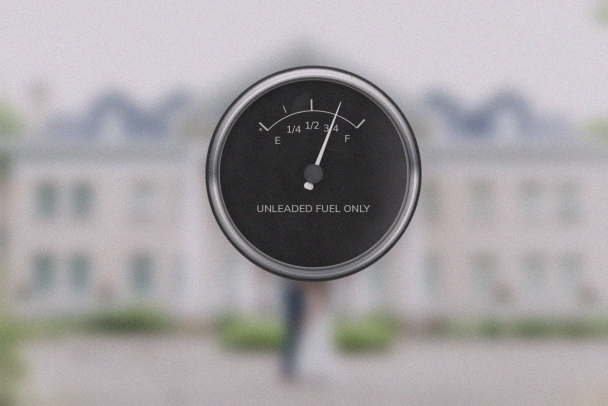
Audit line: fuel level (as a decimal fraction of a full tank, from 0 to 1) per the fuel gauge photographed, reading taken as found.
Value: 0.75
